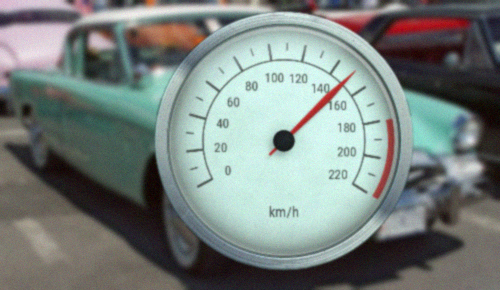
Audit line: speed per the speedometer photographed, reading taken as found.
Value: 150 km/h
